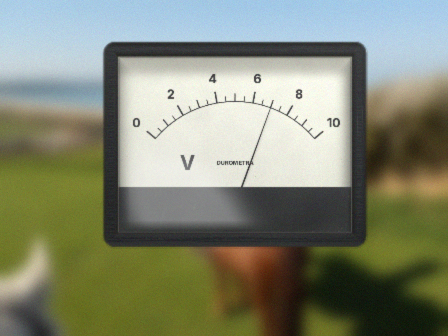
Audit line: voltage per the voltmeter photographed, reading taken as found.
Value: 7 V
